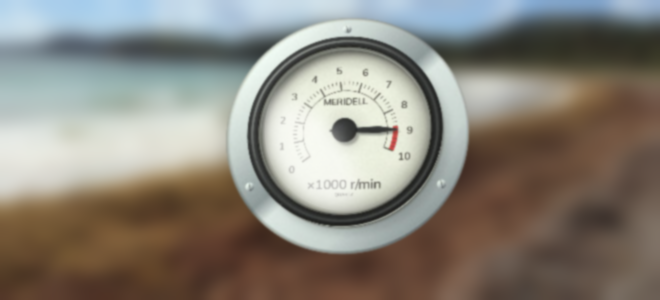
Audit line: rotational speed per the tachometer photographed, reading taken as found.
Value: 9000 rpm
